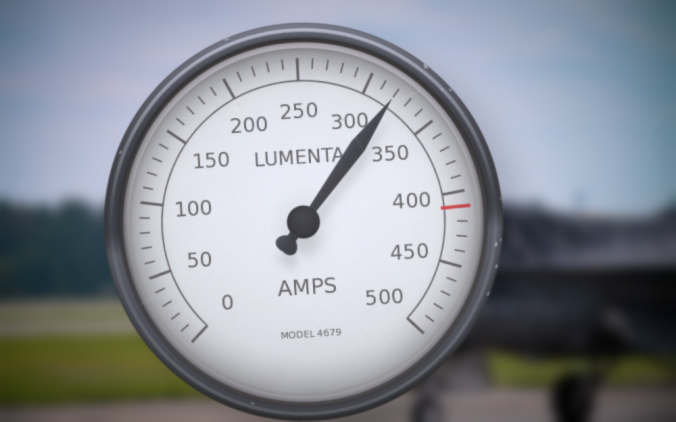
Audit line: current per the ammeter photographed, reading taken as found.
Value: 320 A
